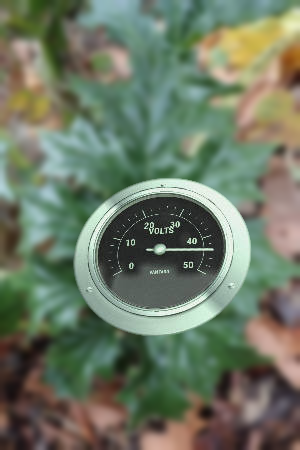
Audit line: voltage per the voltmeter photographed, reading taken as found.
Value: 44 V
